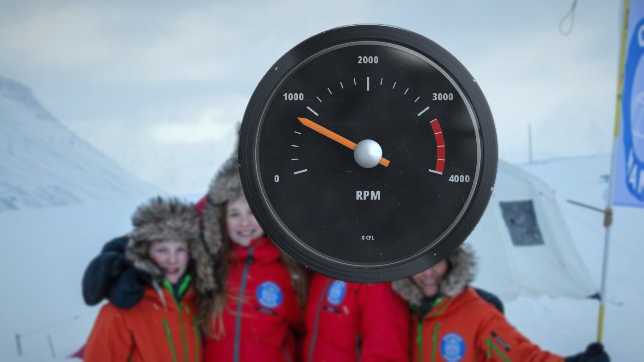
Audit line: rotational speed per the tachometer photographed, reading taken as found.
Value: 800 rpm
